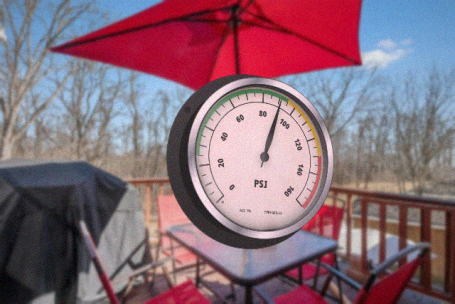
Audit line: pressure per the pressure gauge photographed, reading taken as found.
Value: 90 psi
